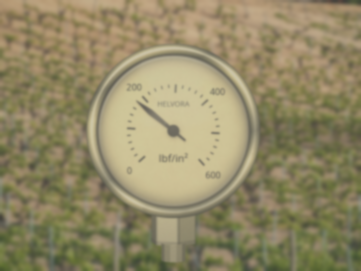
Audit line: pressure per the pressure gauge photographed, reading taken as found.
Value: 180 psi
